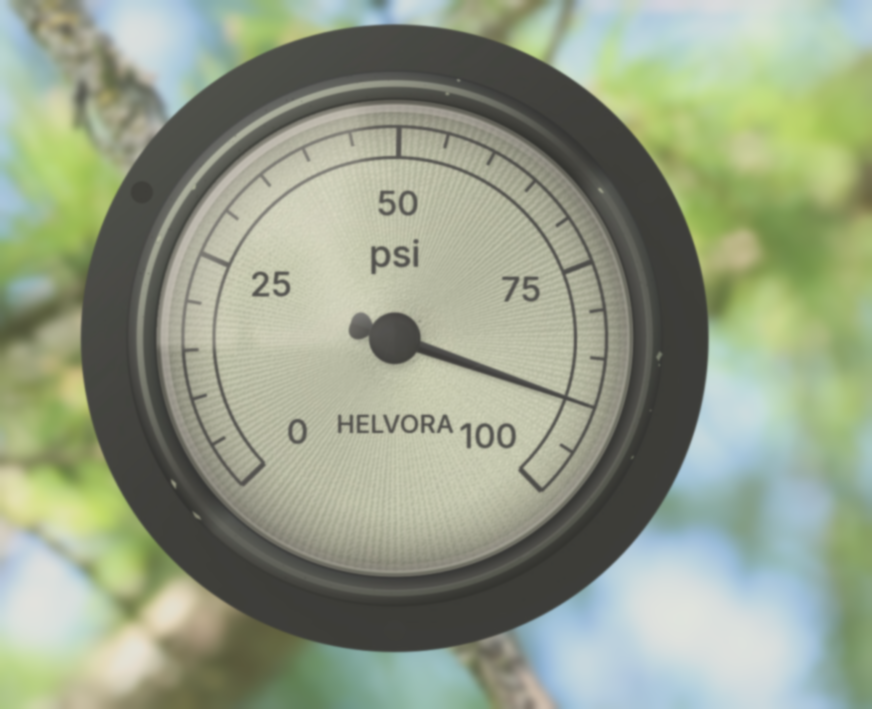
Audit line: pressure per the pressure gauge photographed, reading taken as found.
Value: 90 psi
